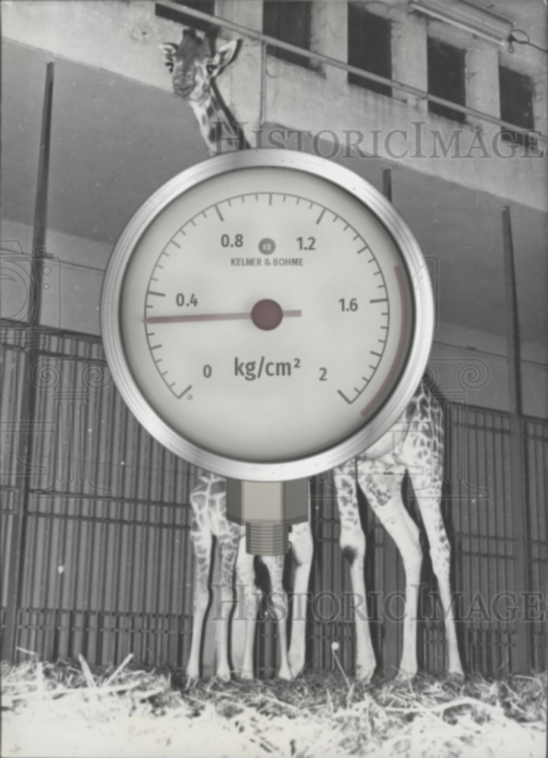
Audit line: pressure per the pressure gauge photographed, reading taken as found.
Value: 0.3 kg/cm²
